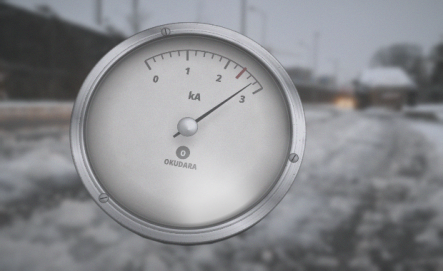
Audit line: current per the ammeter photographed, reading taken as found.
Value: 2.8 kA
